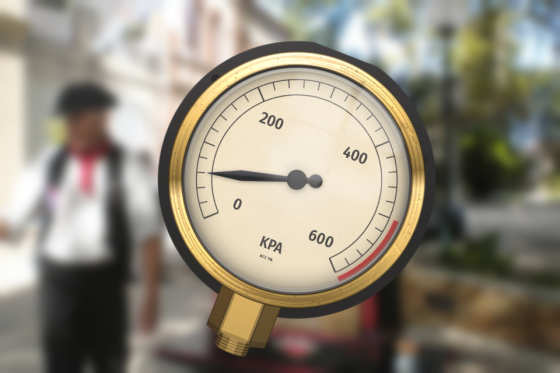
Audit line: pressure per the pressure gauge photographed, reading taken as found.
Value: 60 kPa
